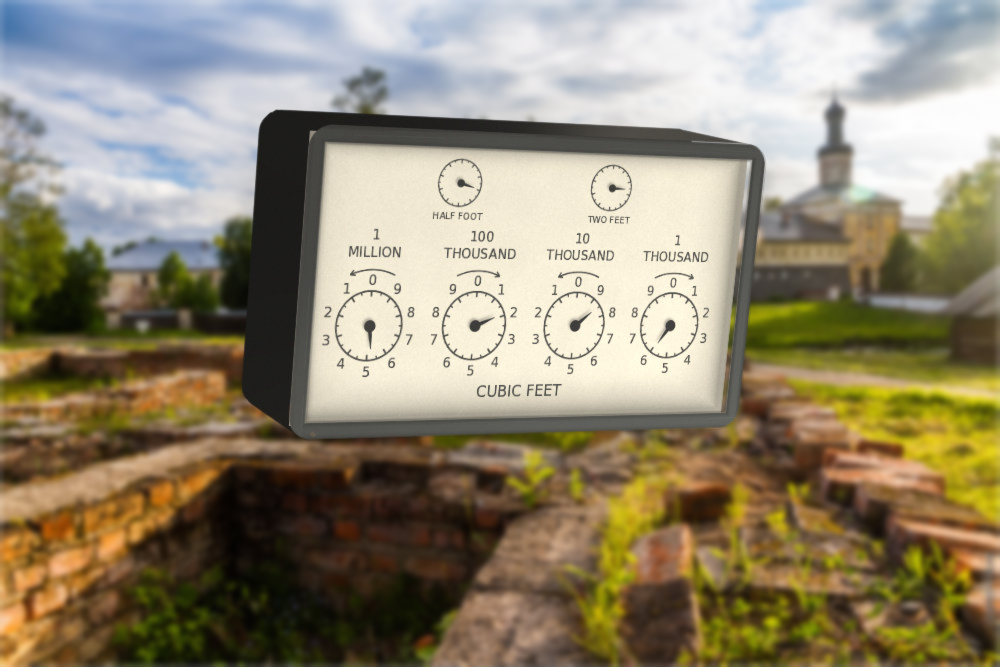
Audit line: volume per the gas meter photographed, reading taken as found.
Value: 518600 ft³
